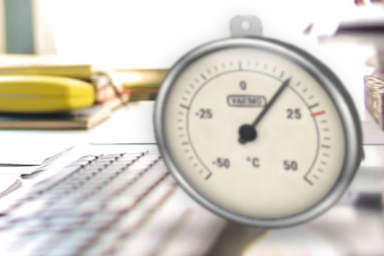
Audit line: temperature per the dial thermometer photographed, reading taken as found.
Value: 15 °C
